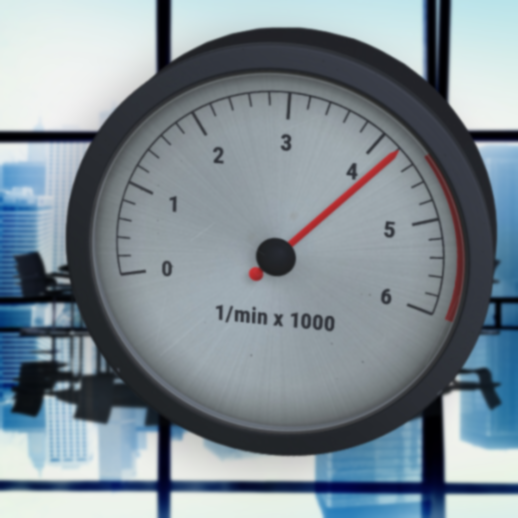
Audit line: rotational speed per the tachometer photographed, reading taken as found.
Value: 4200 rpm
